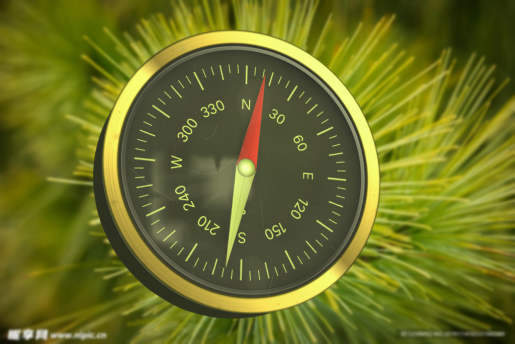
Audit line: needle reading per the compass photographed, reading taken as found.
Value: 10 °
